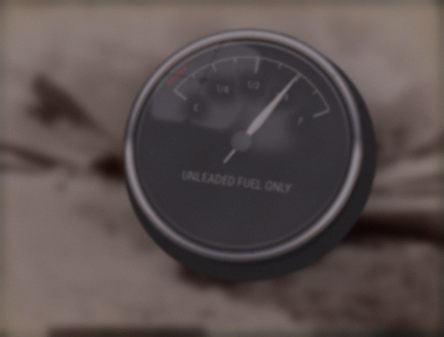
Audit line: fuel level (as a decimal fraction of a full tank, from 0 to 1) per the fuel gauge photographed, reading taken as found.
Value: 0.75
